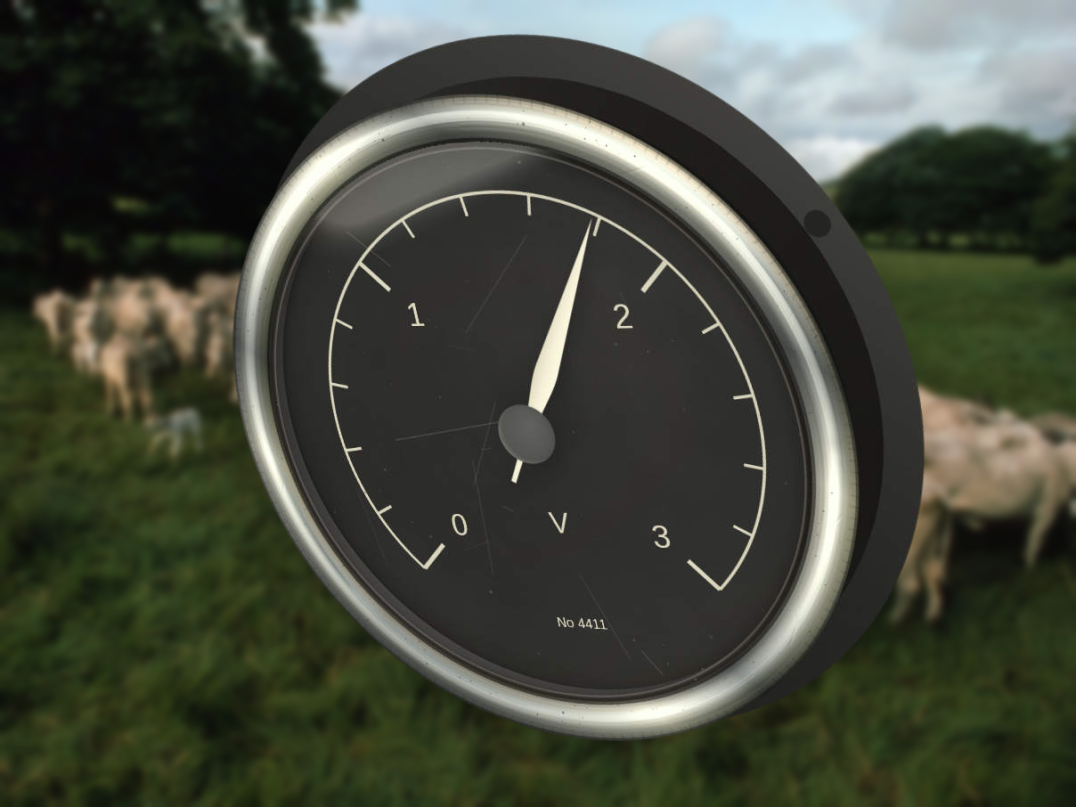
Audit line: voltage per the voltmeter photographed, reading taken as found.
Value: 1.8 V
